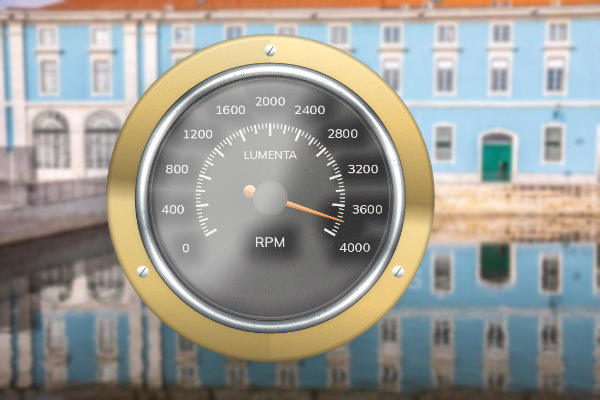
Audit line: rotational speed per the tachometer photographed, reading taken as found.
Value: 3800 rpm
